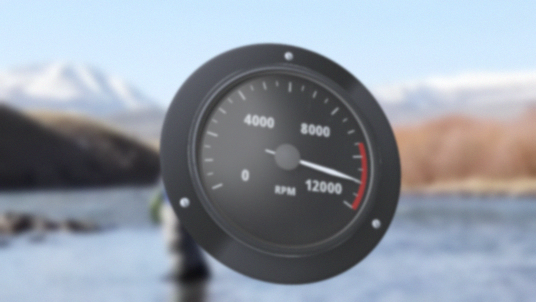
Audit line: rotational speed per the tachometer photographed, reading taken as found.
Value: 11000 rpm
